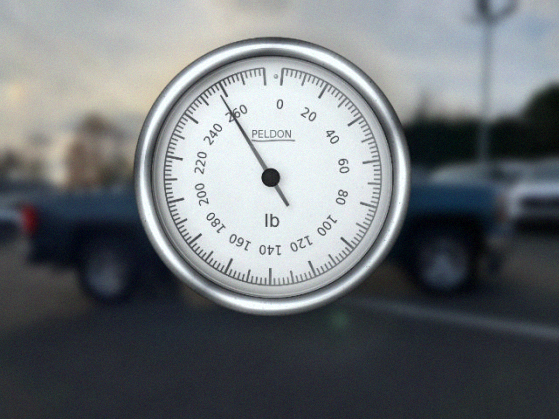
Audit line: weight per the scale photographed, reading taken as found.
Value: 258 lb
